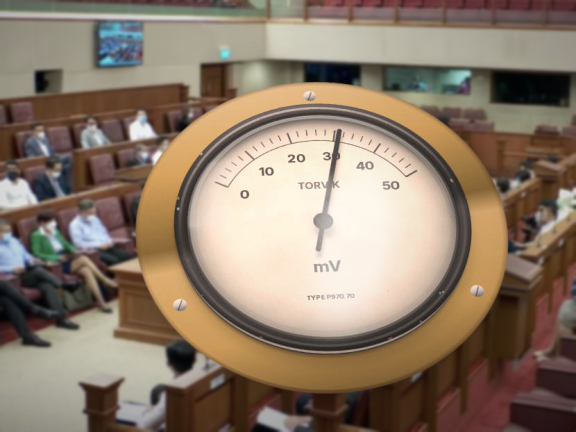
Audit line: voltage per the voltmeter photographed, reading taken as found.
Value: 31 mV
